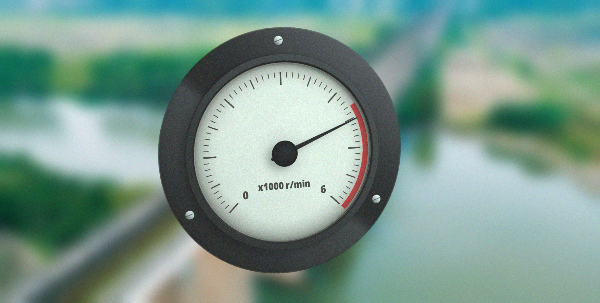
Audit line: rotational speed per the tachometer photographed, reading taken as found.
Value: 4500 rpm
